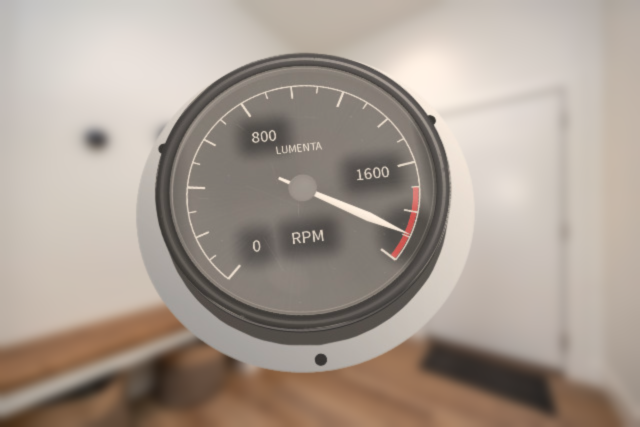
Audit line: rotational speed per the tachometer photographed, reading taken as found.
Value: 1900 rpm
